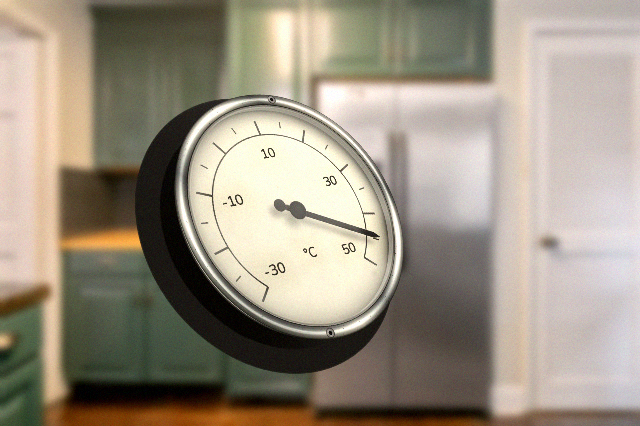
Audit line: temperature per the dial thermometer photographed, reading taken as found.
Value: 45 °C
